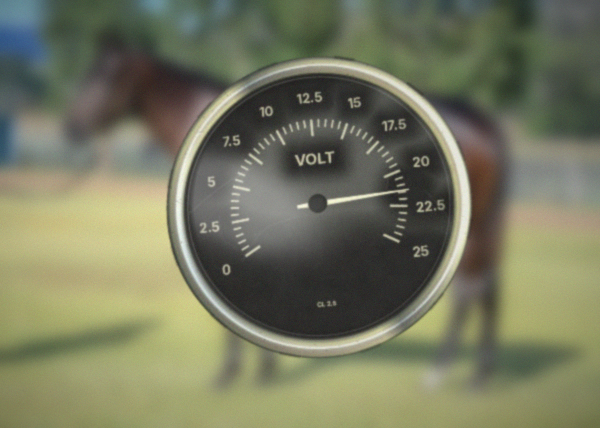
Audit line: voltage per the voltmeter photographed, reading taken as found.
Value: 21.5 V
